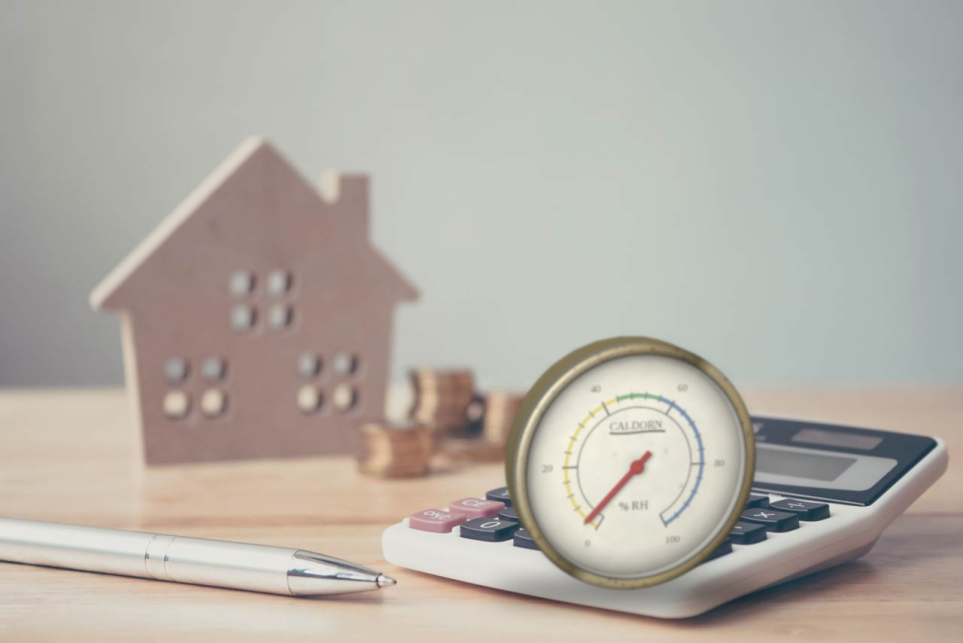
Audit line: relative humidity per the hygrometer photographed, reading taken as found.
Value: 4 %
